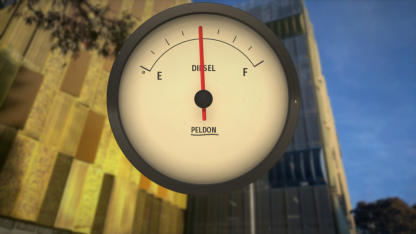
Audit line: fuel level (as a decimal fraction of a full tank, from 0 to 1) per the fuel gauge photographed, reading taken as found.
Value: 0.5
